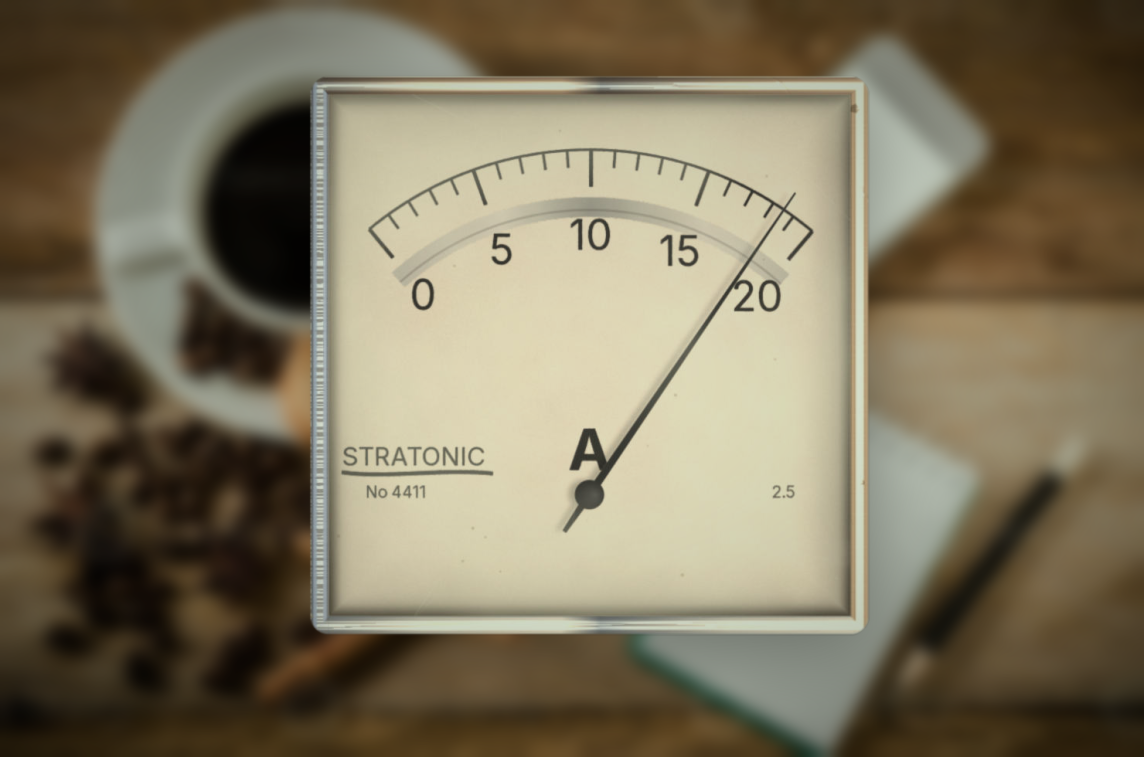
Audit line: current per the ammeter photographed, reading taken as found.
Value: 18.5 A
